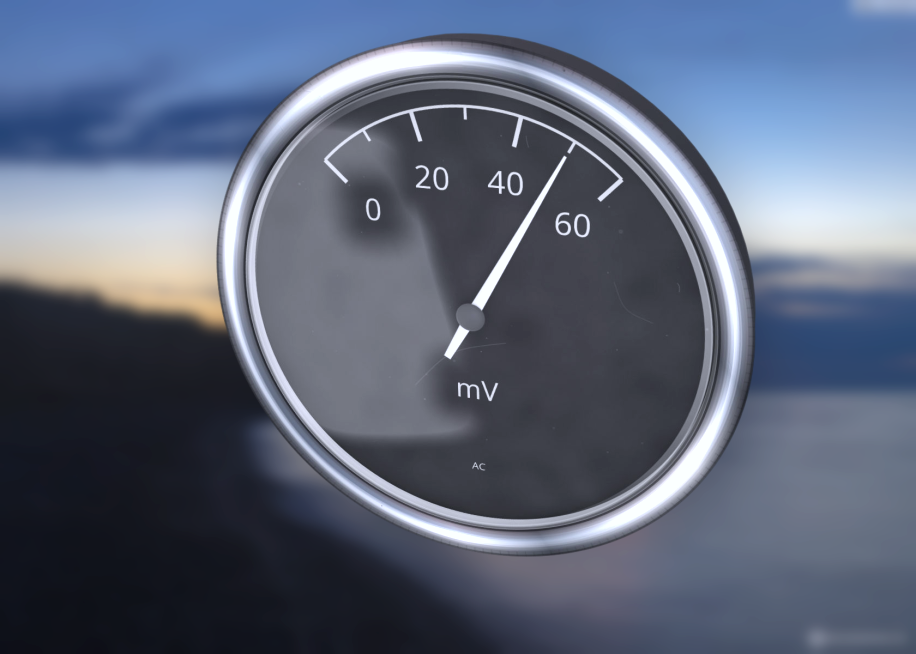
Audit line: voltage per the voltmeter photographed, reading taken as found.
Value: 50 mV
